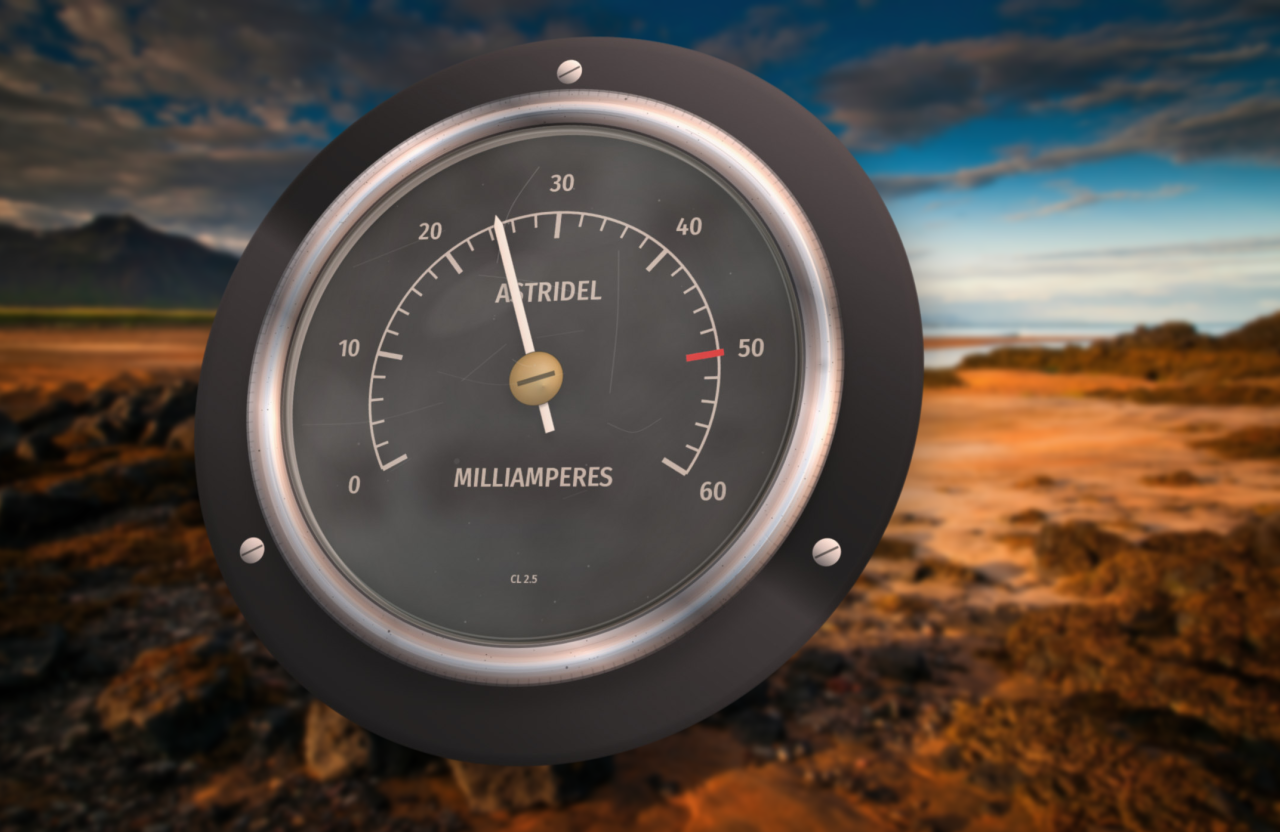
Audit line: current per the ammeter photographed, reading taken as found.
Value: 25 mA
